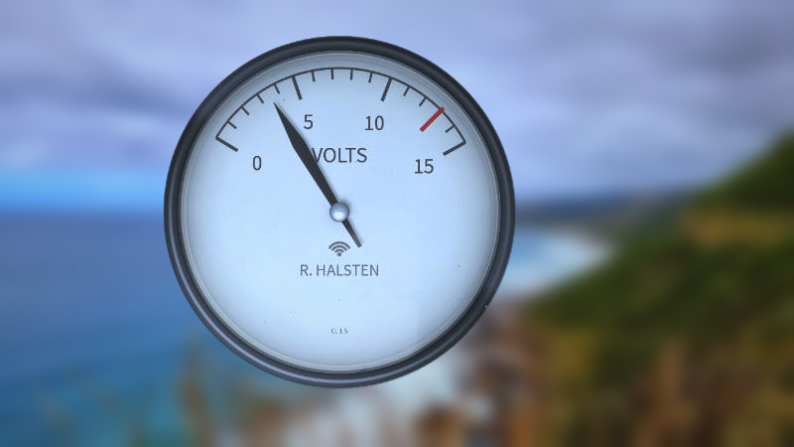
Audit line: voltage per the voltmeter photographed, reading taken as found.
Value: 3.5 V
